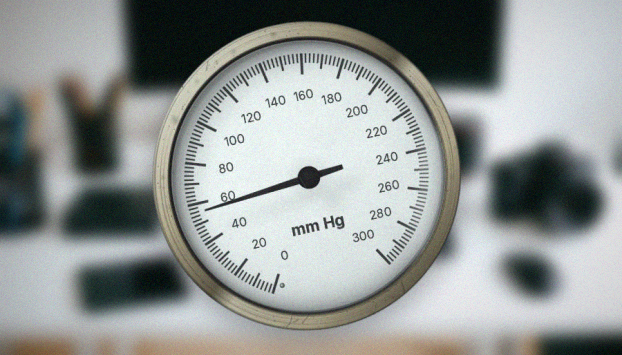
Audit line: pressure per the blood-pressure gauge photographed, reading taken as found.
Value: 56 mmHg
